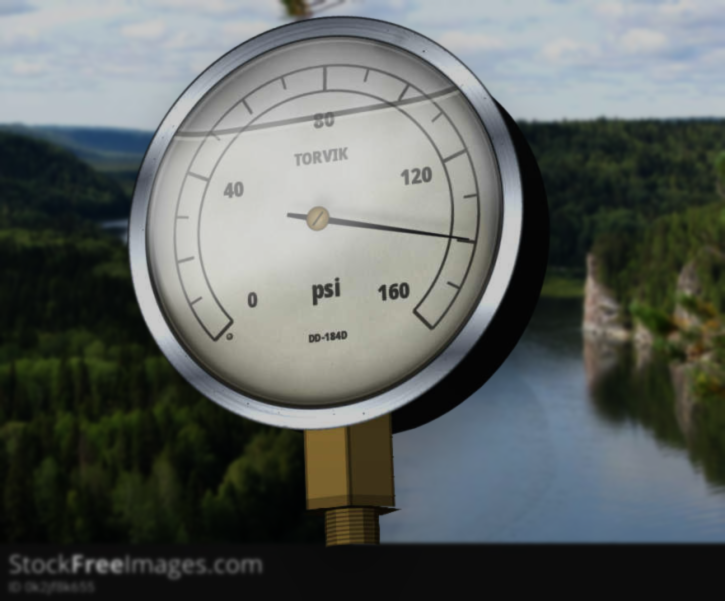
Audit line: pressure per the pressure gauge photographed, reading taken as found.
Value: 140 psi
